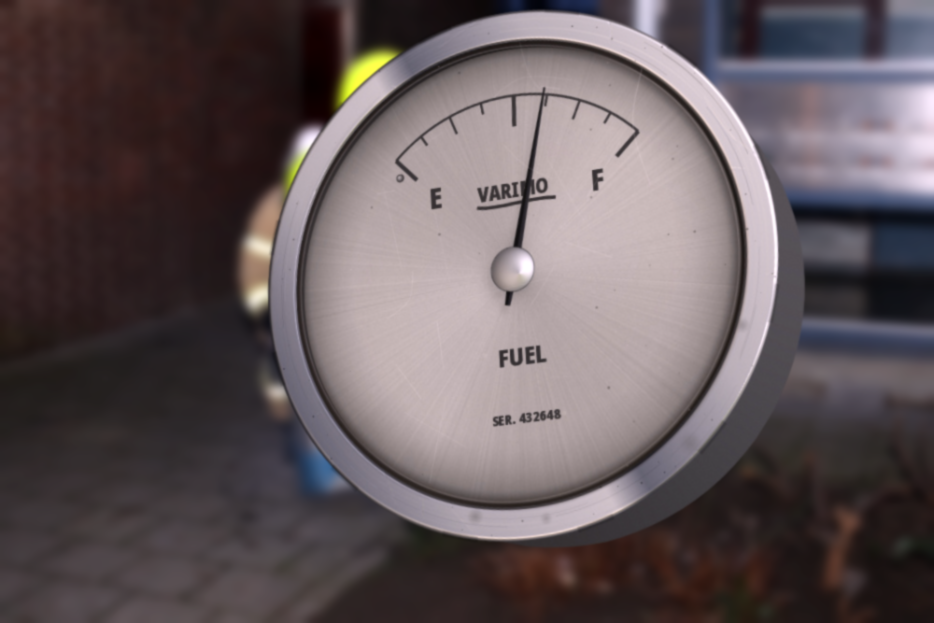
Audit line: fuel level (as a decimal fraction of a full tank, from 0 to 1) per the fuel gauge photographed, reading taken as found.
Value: 0.625
